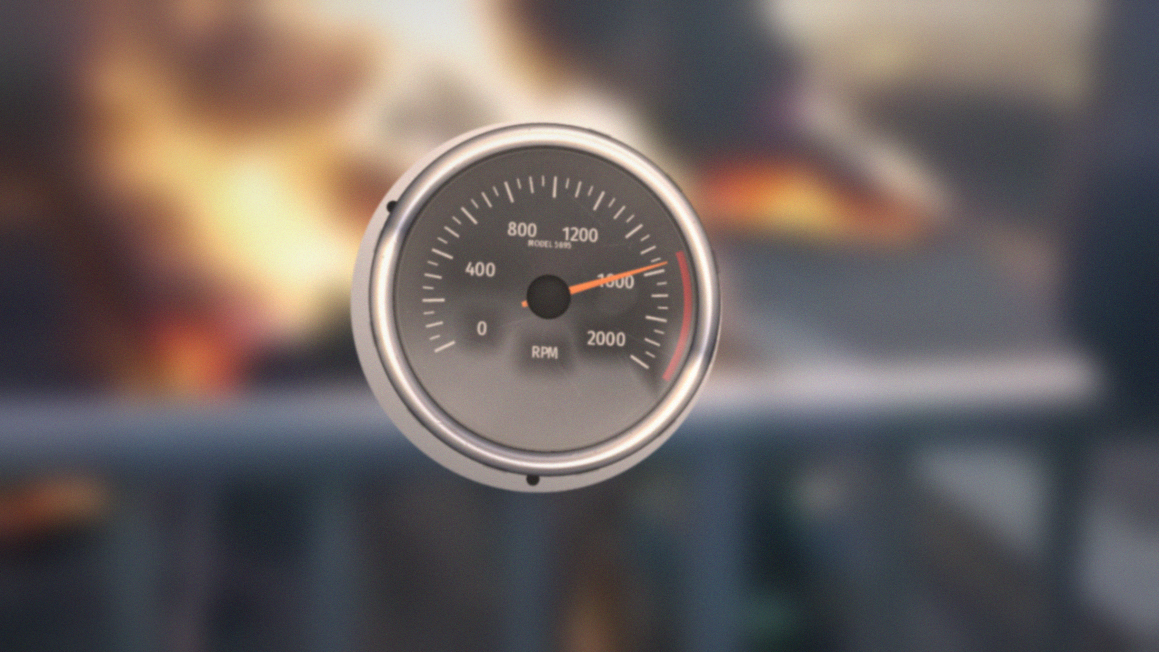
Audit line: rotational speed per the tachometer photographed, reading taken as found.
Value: 1575 rpm
